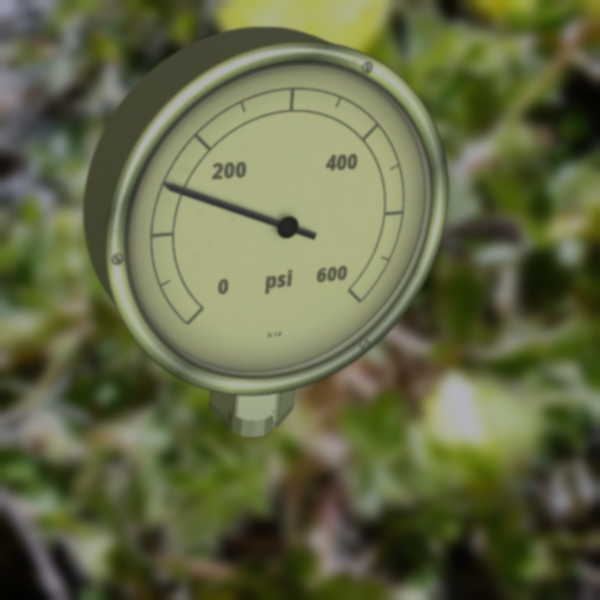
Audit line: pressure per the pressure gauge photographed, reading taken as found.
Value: 150 psi
